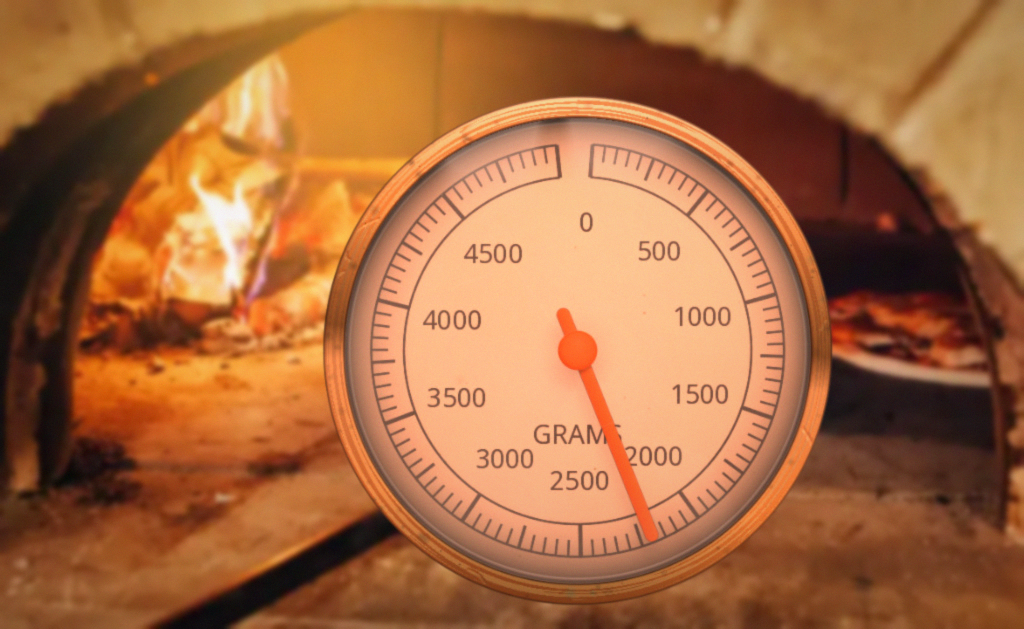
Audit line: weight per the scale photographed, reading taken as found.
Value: 2200 g
